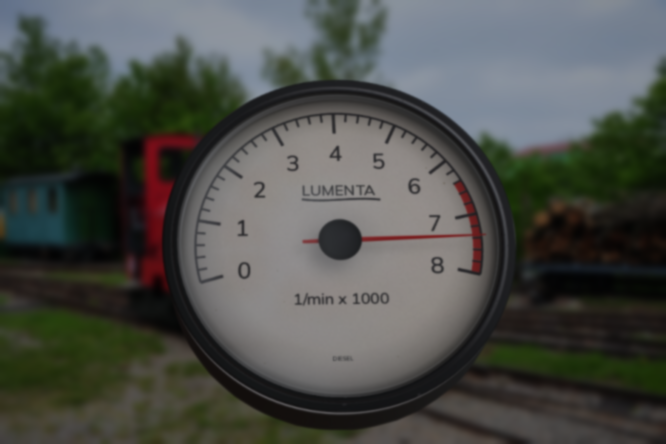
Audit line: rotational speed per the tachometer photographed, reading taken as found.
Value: 7400 rpm
